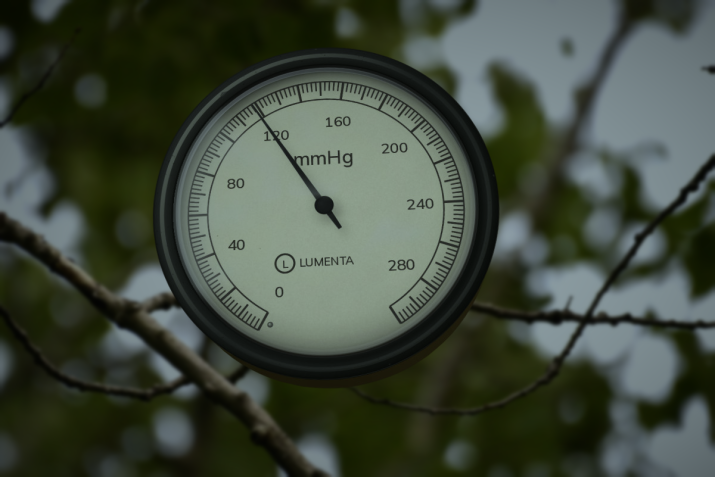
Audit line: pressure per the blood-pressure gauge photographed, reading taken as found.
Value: 118 mmHg
